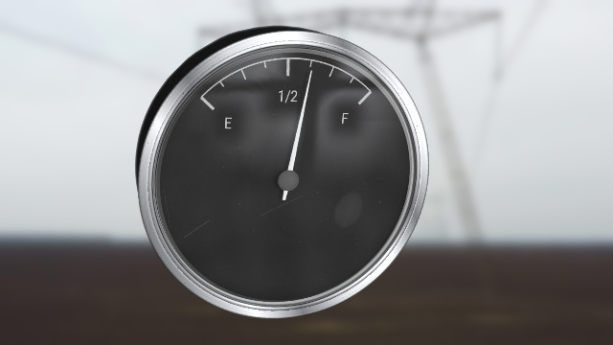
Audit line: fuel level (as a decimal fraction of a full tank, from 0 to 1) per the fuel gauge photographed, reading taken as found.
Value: 0.625
